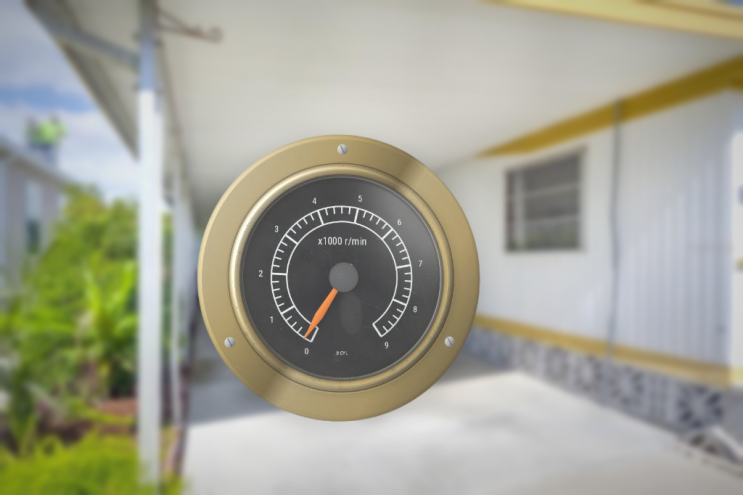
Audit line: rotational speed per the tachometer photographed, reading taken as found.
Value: 200 rpm
